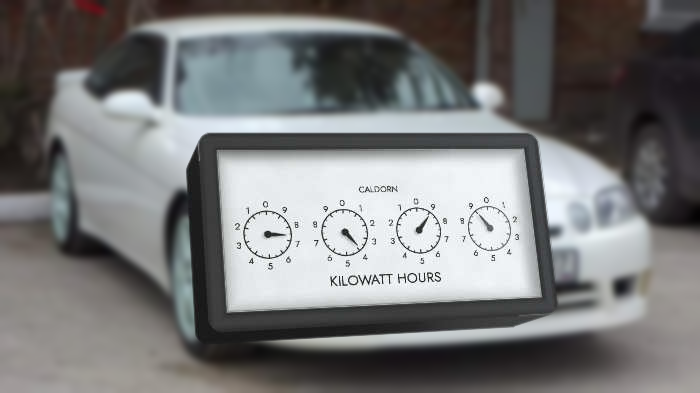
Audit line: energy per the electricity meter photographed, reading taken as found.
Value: 7389 kWh
